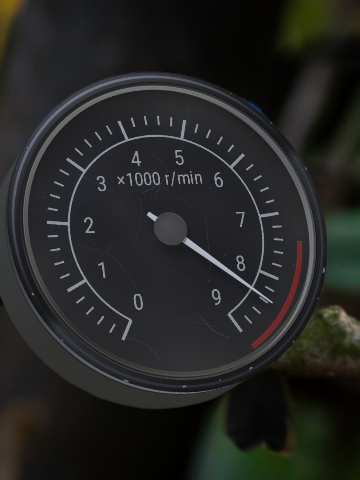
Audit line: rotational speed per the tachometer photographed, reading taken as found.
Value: 8400 rpm
